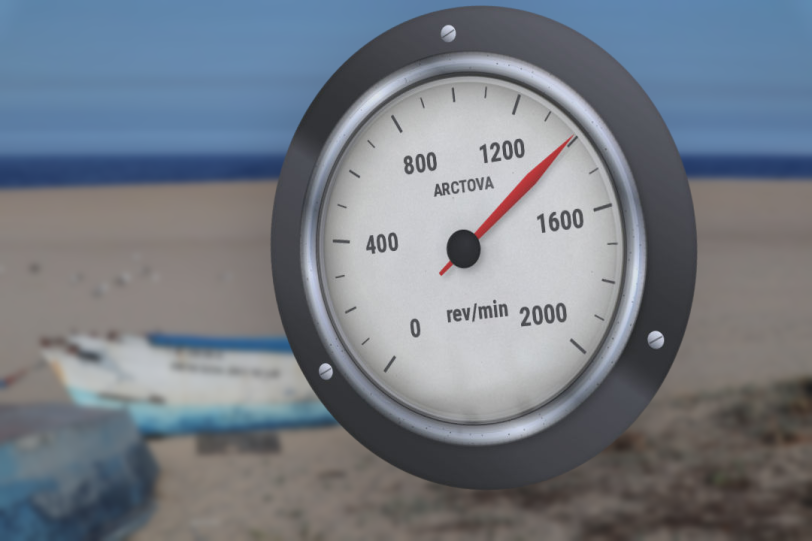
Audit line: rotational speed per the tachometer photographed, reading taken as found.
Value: 1400 rpm
